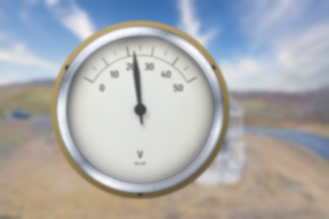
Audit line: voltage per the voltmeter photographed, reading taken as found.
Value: 22.5 V
